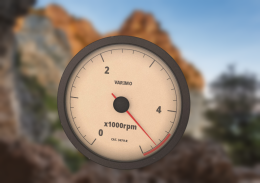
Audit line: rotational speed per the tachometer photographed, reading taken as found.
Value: 4700 rpm
